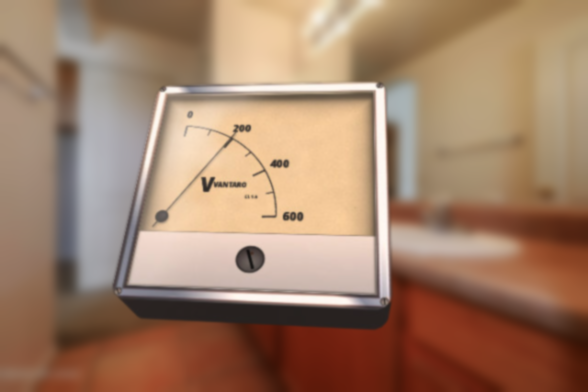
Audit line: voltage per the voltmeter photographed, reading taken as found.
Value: 200 V
